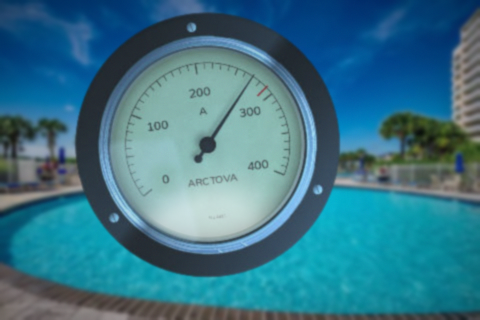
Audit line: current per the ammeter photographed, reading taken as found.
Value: 270 A
